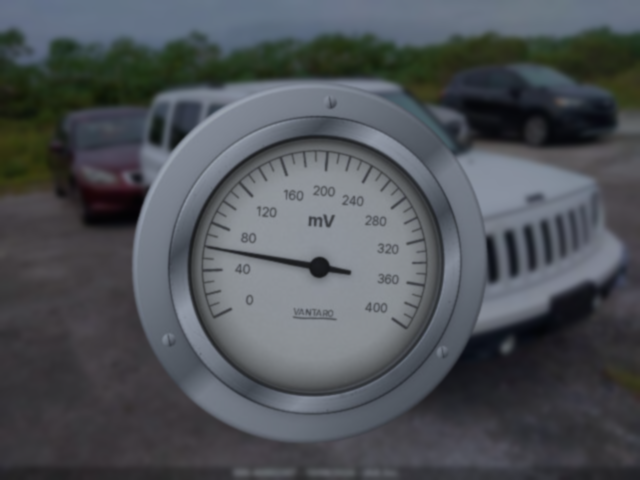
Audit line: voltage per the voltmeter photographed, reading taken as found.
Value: 60 mV
